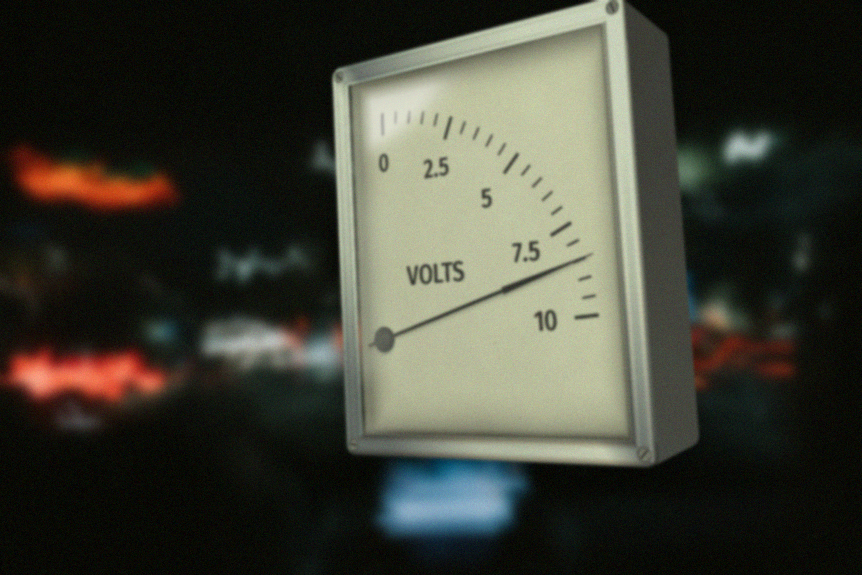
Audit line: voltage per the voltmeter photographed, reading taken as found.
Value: 8.5 V
